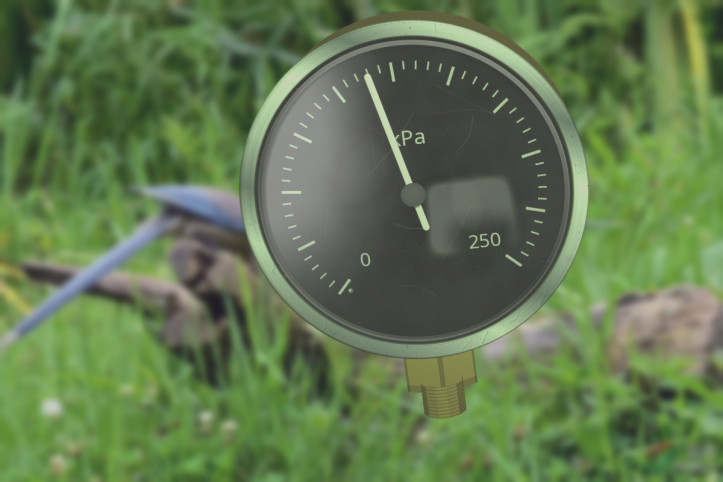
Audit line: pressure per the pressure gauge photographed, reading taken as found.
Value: 115 kPa
